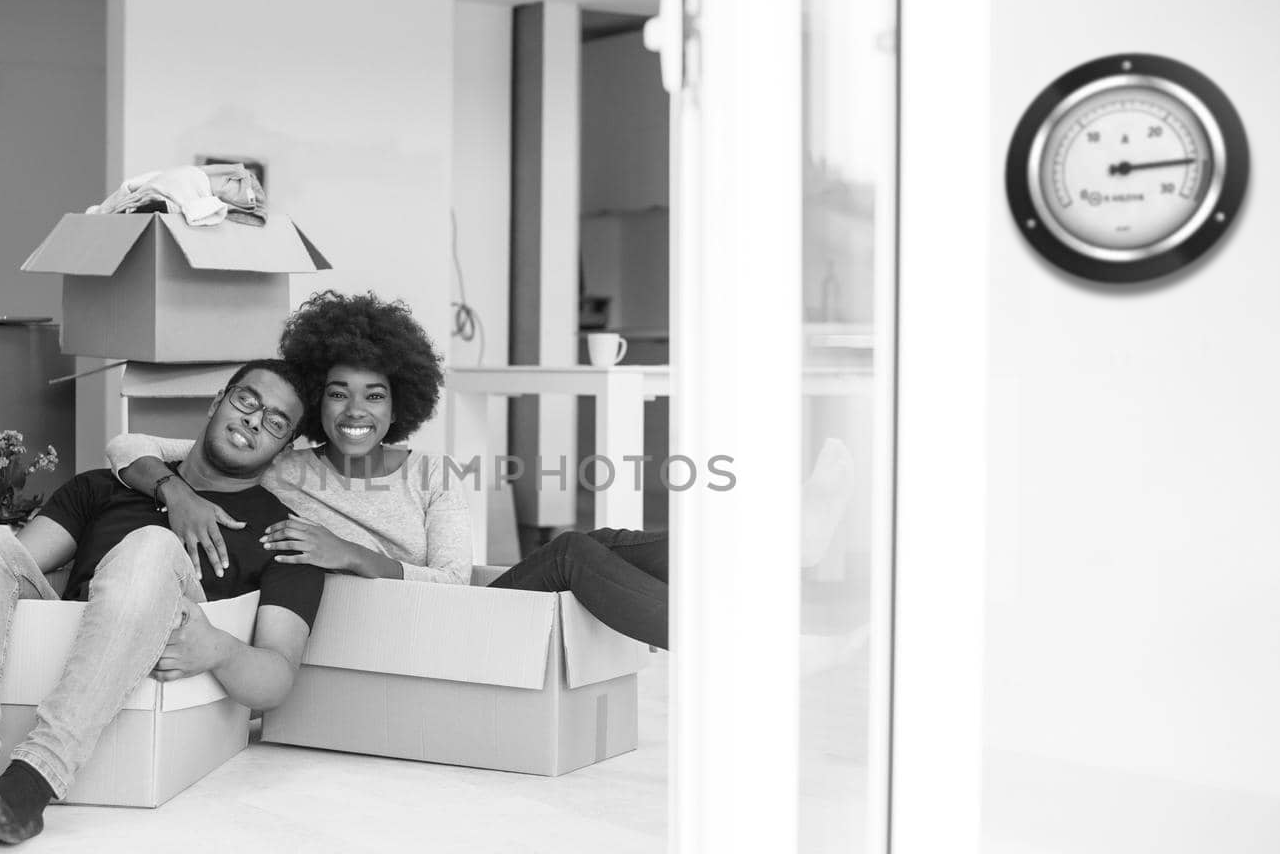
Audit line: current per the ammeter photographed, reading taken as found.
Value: 26 A
